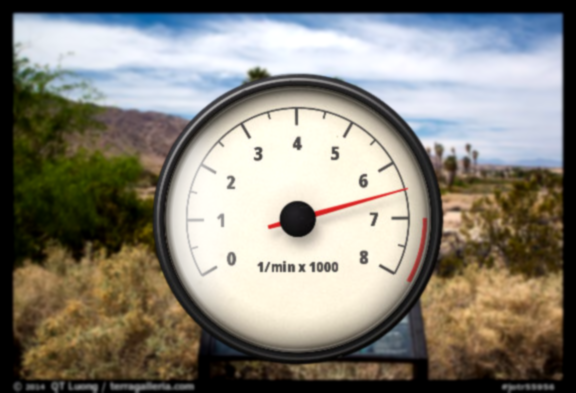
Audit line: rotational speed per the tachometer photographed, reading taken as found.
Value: 6500 rpm
